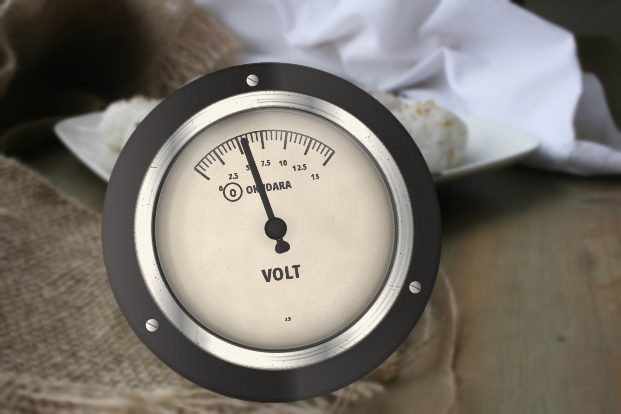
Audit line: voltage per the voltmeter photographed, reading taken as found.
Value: 5.5 V
